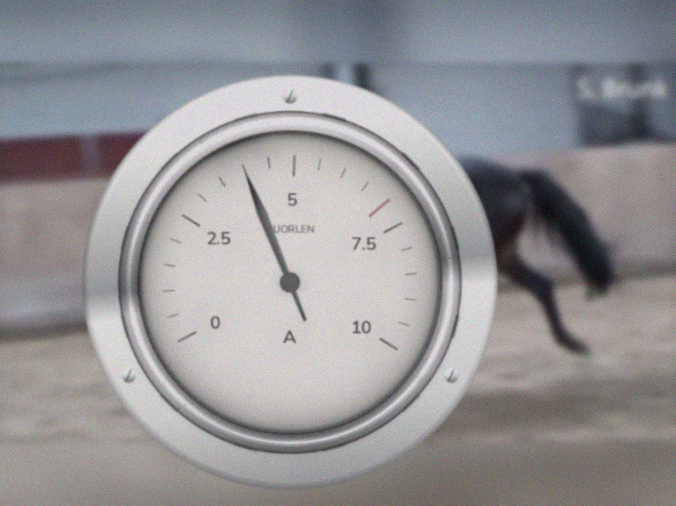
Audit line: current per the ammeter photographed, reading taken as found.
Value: 4 A
